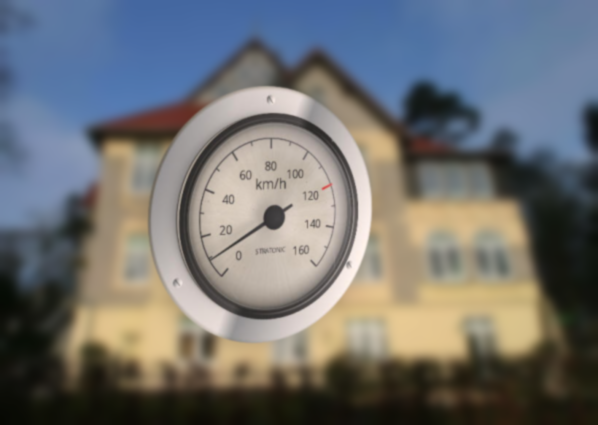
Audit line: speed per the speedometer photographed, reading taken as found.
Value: 10 km/h
